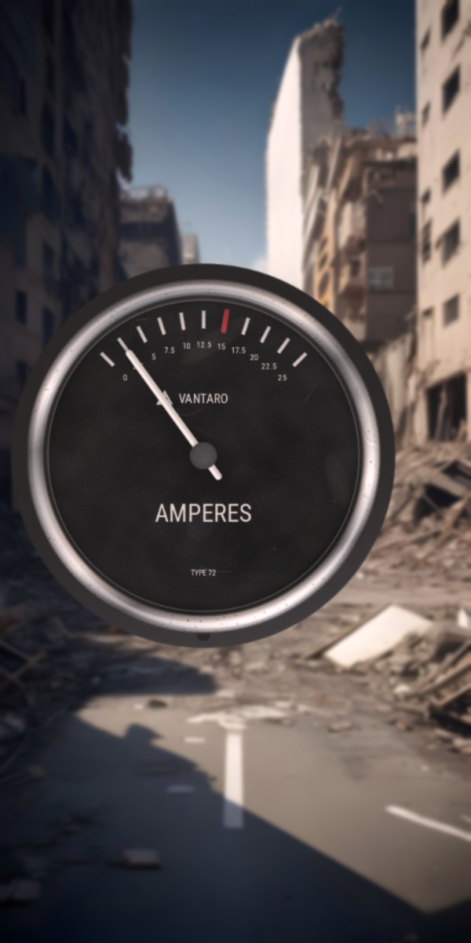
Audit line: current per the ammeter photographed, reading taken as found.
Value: 2.5 A
